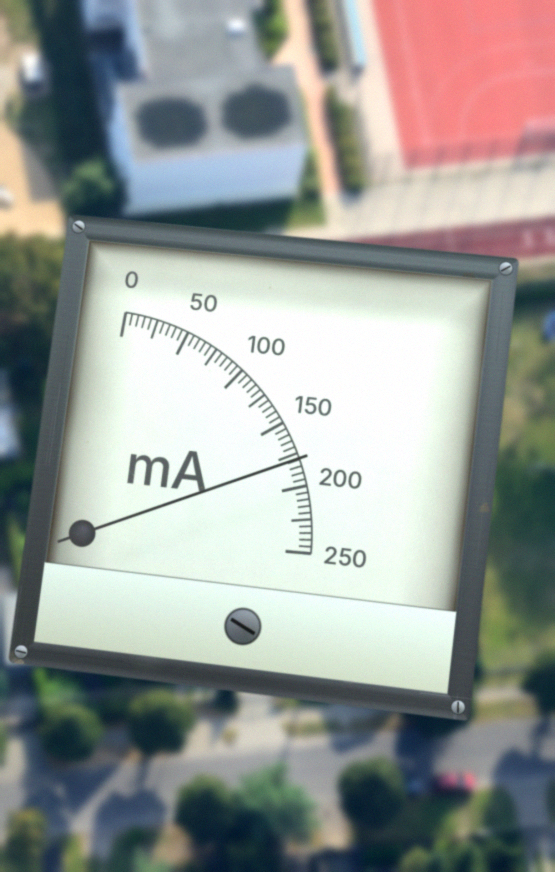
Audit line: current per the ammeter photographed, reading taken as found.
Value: 180 mA
